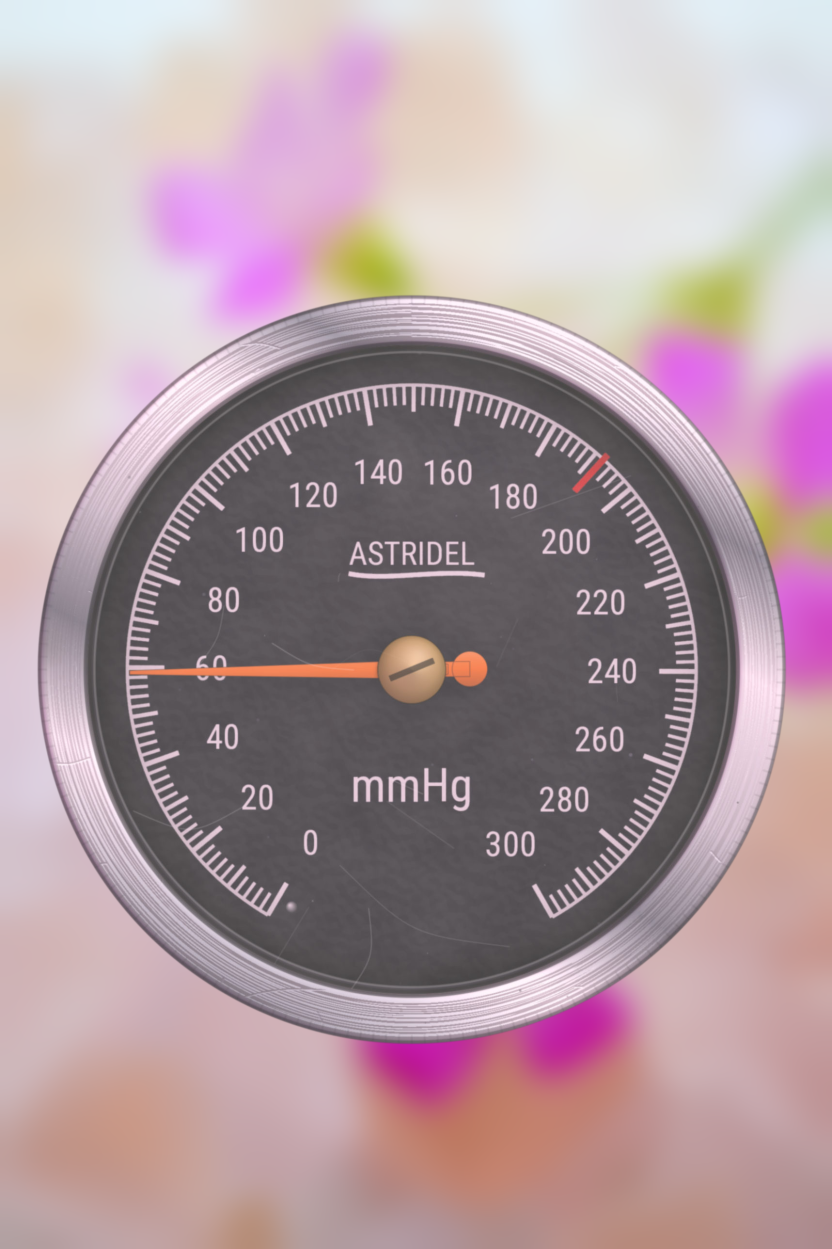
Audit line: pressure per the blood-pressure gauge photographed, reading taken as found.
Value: 59 mmHg
